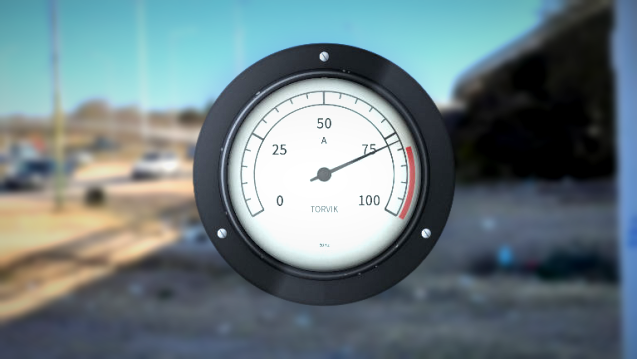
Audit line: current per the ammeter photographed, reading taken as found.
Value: 77.5 A
